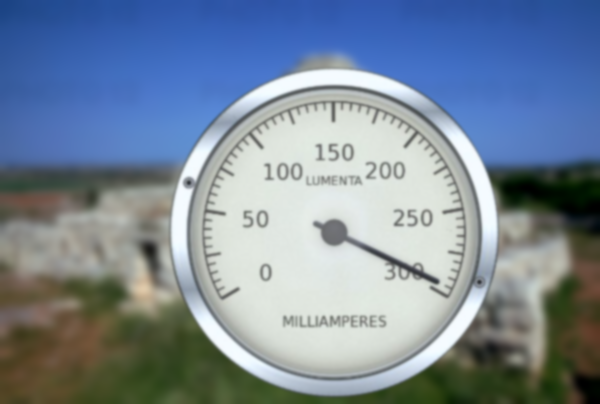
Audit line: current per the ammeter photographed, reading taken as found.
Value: 295 mA
